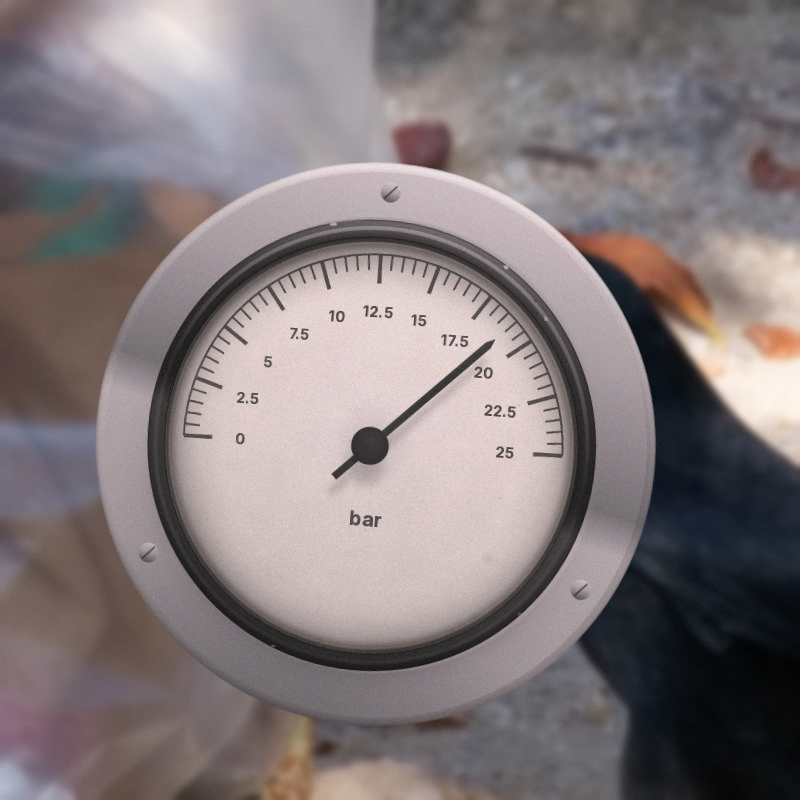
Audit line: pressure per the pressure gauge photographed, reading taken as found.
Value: 19 bar
